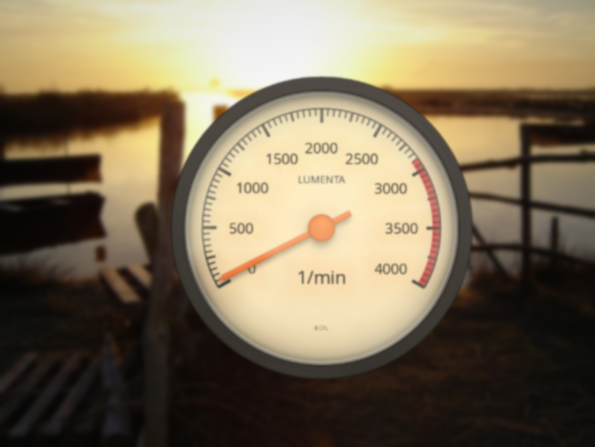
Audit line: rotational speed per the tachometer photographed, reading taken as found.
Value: 50 rpm
